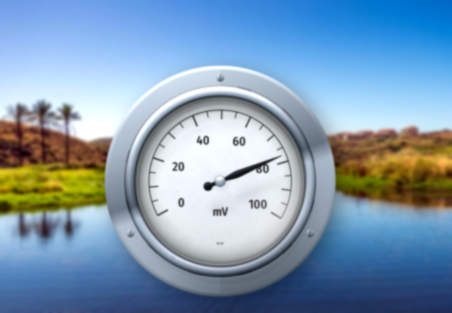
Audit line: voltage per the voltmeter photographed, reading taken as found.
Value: 77.5 mV
